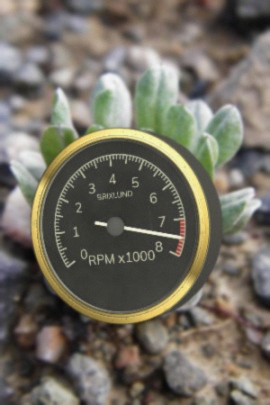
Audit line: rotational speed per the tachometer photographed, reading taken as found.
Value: 7500 rpm
